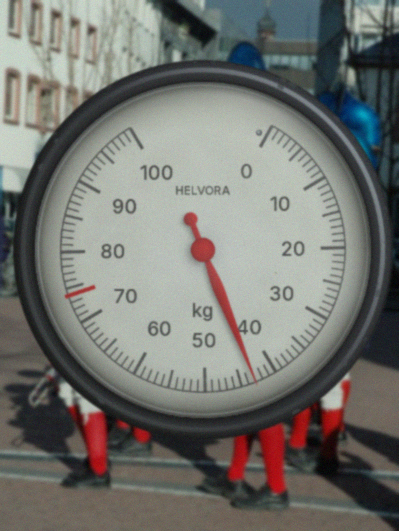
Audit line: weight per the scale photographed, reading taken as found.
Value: 43 kg
